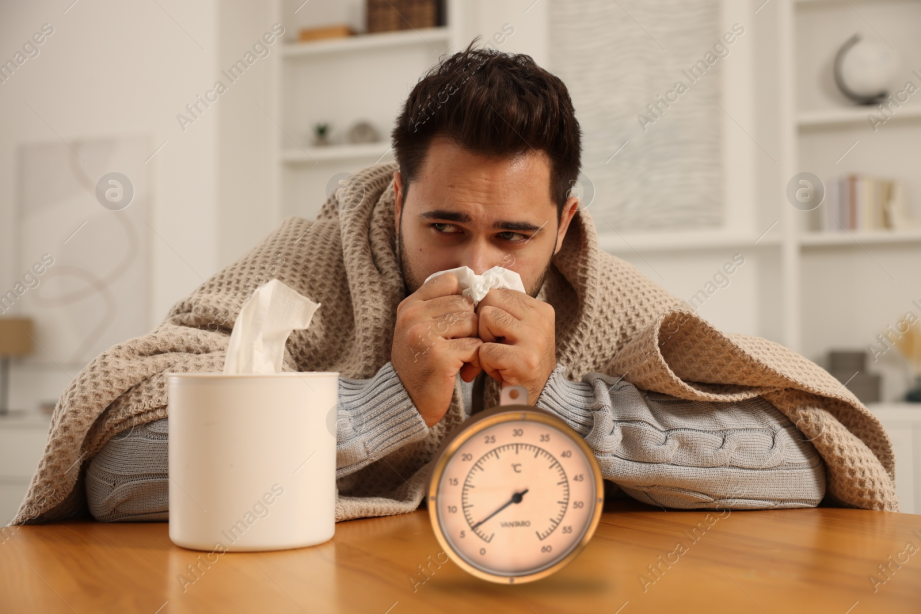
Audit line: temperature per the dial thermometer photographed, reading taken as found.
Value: 5 °C
